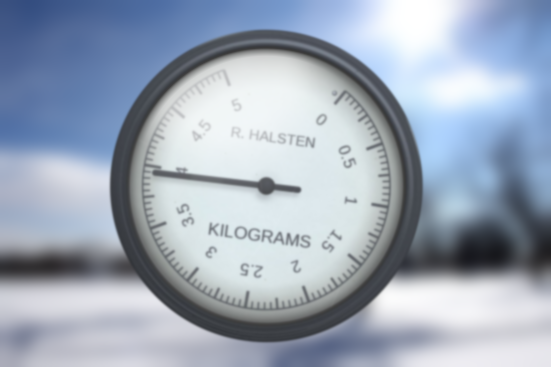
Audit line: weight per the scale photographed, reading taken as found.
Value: 3.95 kg
